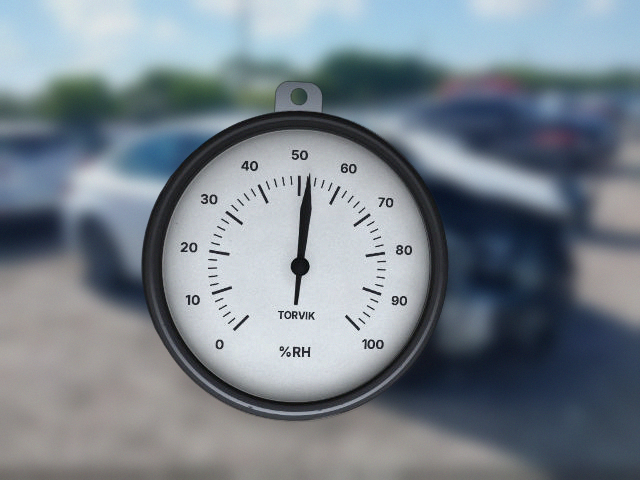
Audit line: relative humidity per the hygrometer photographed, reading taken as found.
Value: 52 %
